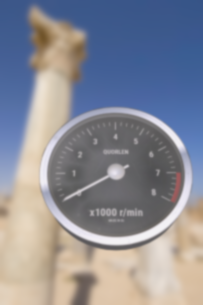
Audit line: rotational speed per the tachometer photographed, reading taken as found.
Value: 0 rpm
